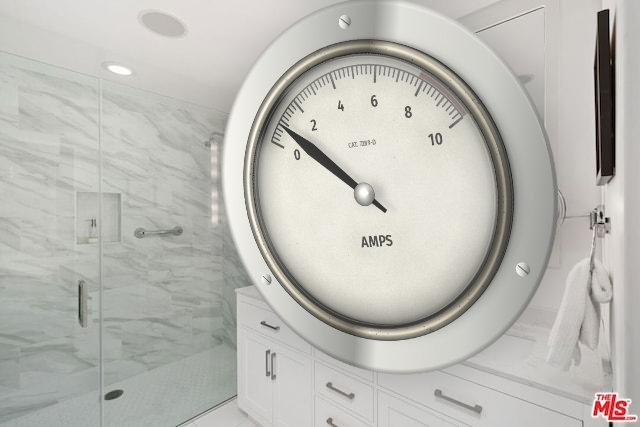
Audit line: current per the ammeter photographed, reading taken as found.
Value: 1 A
